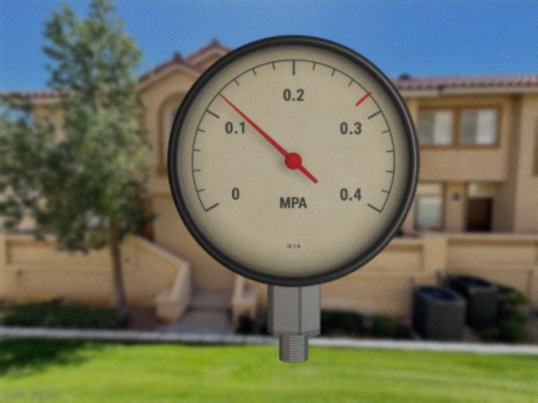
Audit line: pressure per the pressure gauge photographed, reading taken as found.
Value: 0.12 MPa
